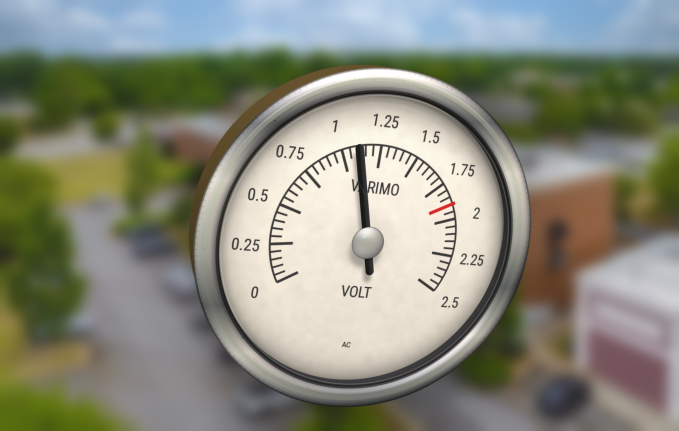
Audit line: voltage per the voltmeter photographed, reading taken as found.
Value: 1.1 V
